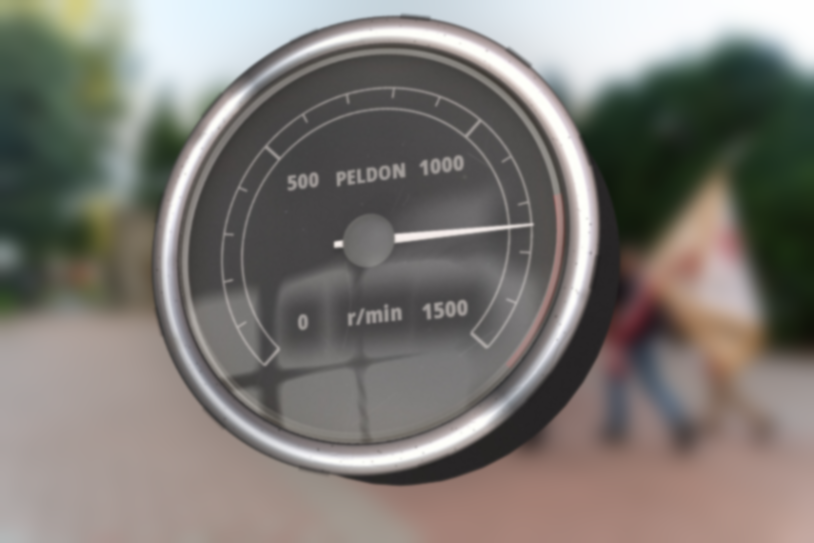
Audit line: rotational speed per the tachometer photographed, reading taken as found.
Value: 1250 rpm
